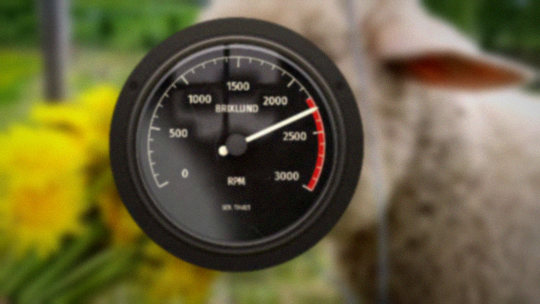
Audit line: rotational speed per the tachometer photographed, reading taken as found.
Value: 2300 rpm
